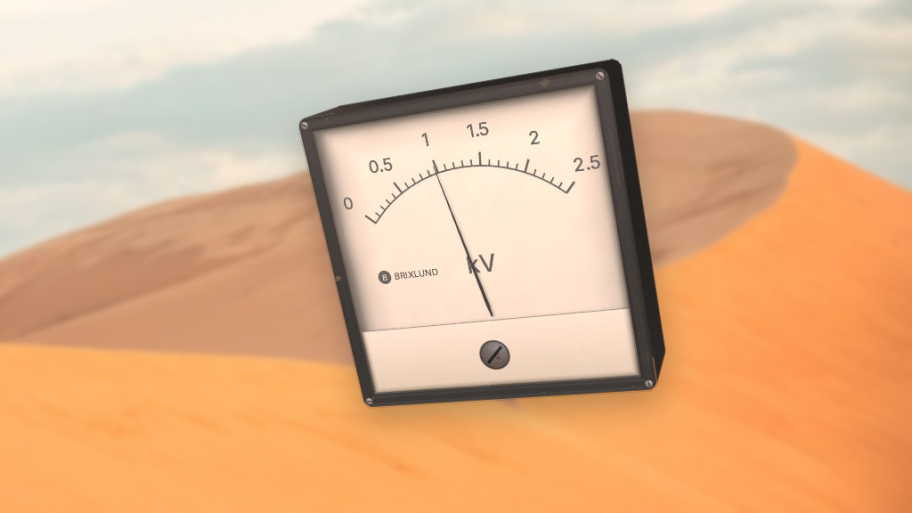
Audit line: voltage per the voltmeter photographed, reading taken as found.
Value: 1 kV
